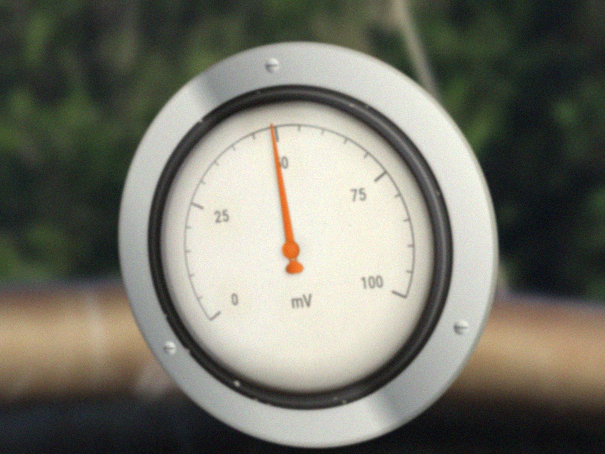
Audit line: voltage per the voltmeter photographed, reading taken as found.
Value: 50 mV
